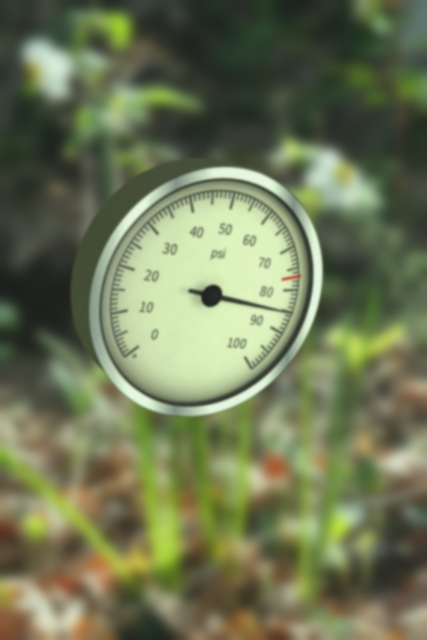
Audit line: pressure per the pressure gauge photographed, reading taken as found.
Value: 85 psi
